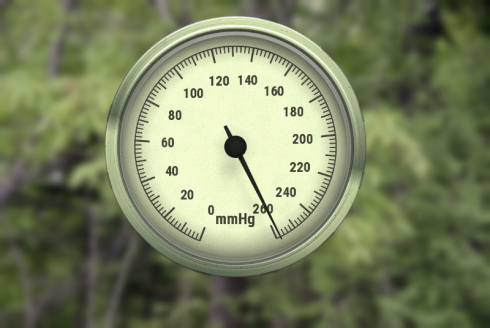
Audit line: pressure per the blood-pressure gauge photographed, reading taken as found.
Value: 258 mmHg
